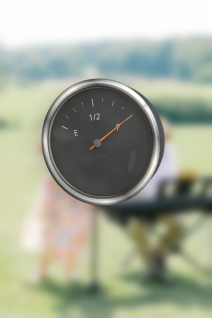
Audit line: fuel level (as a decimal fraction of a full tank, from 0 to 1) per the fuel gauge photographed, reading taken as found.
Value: 1
